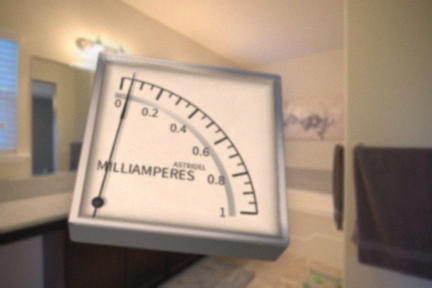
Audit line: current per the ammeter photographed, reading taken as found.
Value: 0.05 mA
